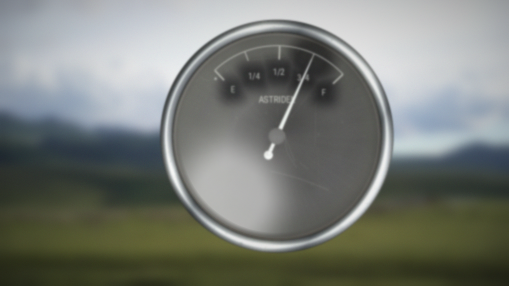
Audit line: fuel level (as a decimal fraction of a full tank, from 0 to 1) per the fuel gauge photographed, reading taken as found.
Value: 0.75
